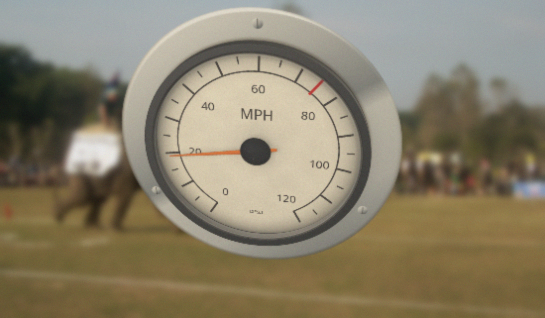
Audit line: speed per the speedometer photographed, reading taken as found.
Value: 20 mph
